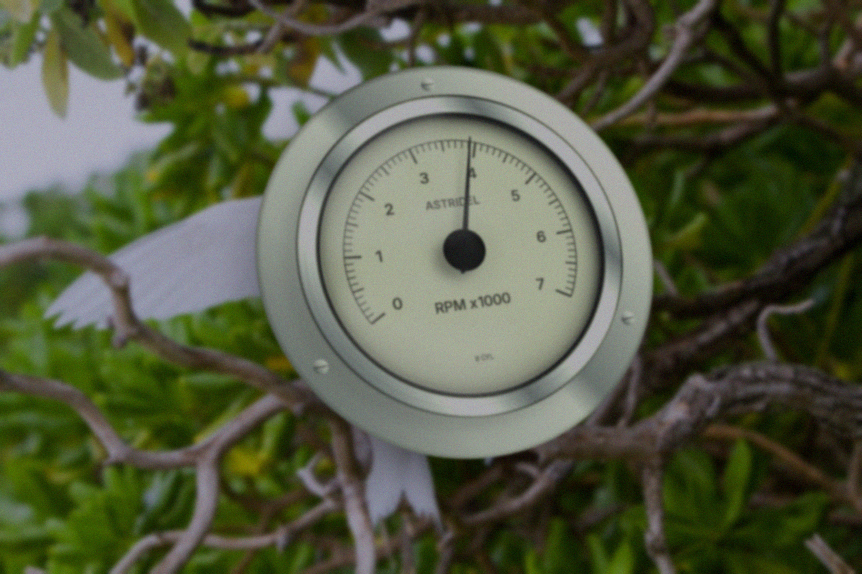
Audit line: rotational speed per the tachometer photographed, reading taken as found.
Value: 3900 rpm
